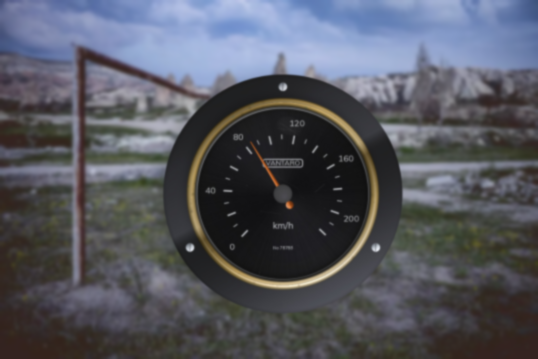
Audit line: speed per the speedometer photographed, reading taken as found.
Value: 85 km/h
